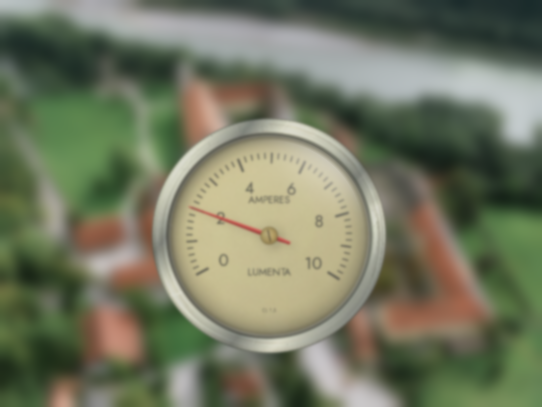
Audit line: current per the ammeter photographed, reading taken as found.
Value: 2 A
